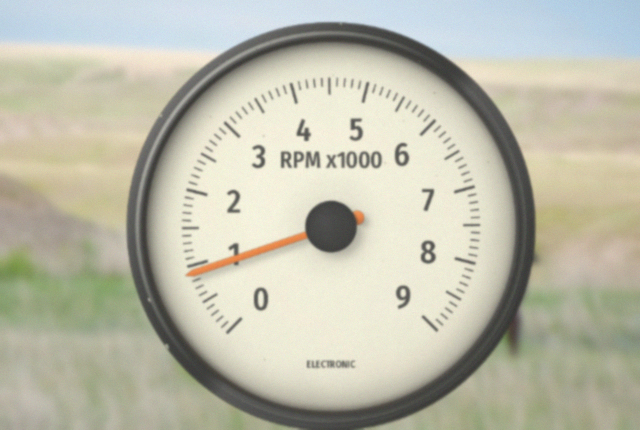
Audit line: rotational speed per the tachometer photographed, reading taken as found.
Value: 900 rpm
